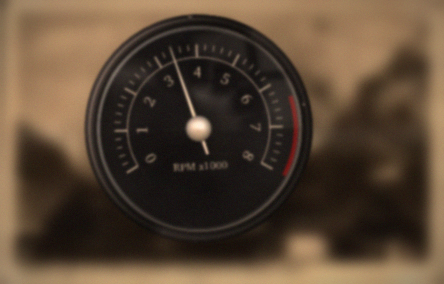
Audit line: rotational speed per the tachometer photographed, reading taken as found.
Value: 3400 rpm
